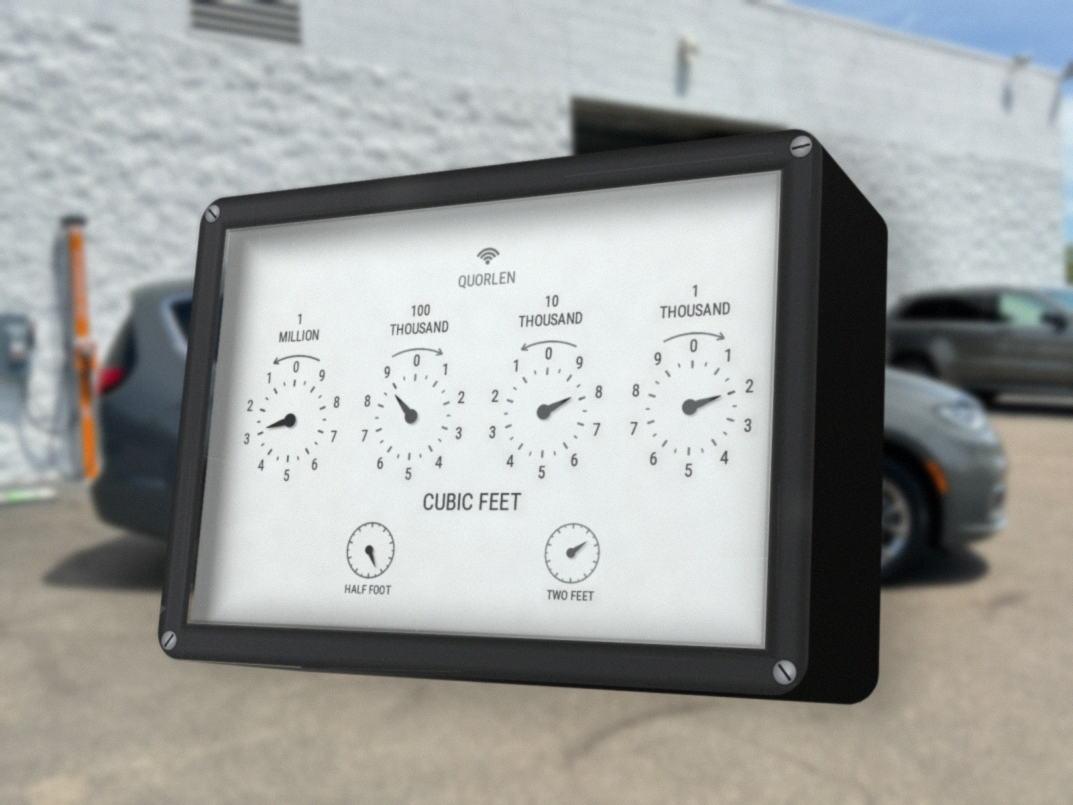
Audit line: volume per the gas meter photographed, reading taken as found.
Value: 288200 ft³
